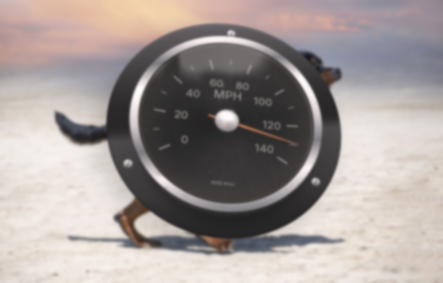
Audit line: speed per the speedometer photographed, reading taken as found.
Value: 130 mph
